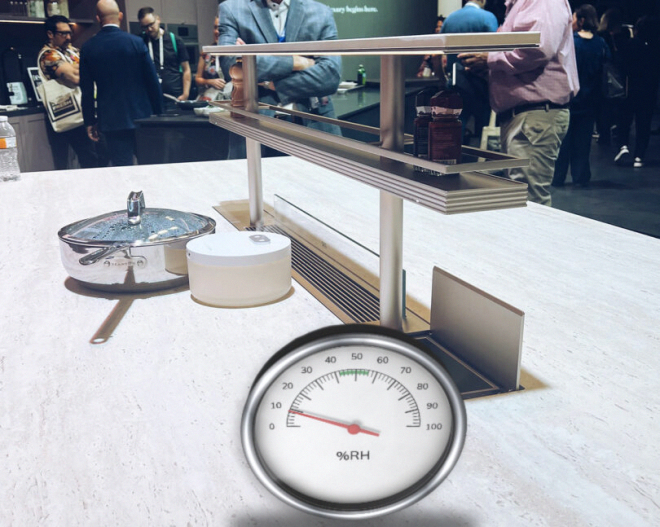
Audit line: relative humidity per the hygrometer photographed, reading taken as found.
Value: 10 %
